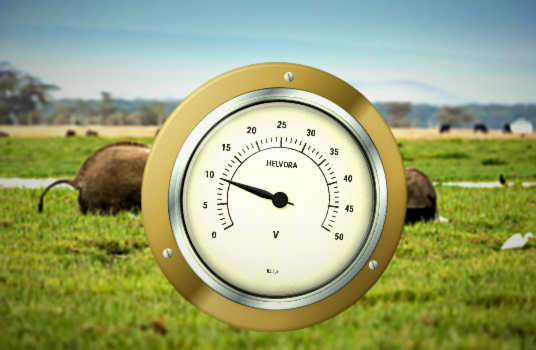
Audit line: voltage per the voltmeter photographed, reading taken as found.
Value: 10 V
